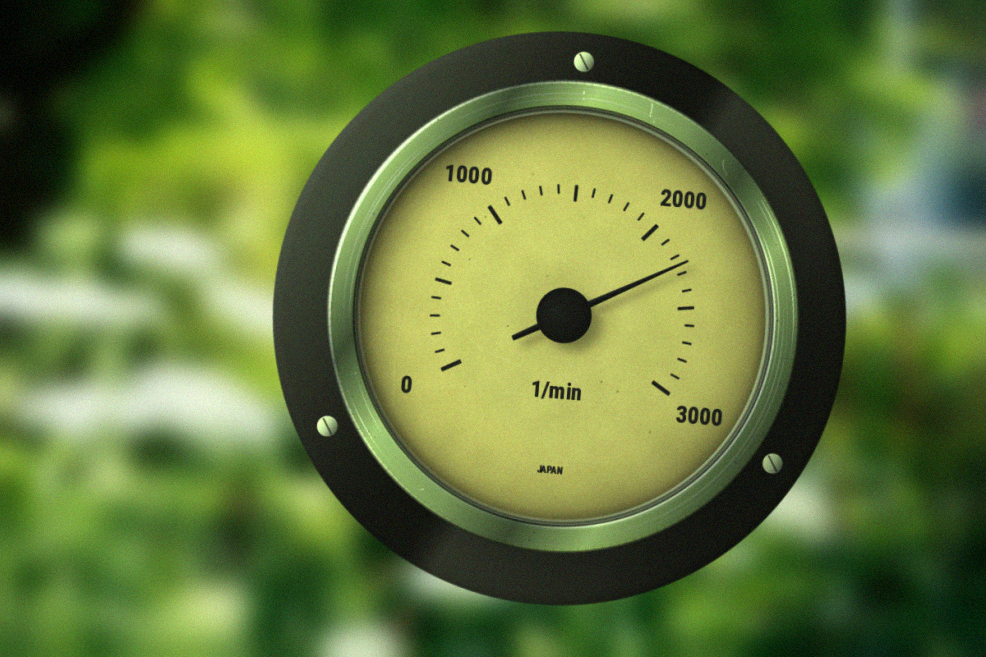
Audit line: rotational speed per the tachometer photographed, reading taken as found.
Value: 2250 rpm
